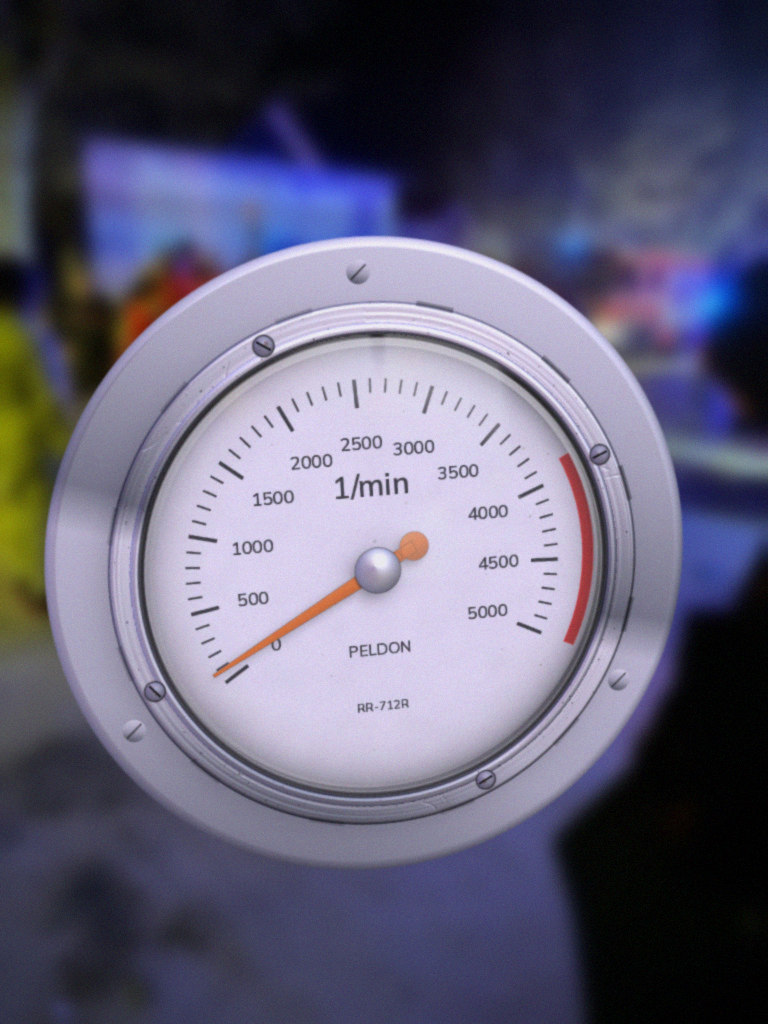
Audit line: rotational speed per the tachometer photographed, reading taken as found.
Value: 100 rpm
